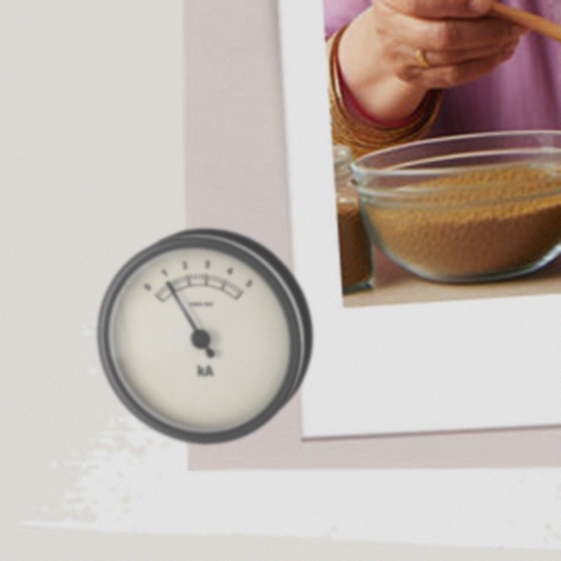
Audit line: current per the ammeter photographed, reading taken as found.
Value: 1 kA
